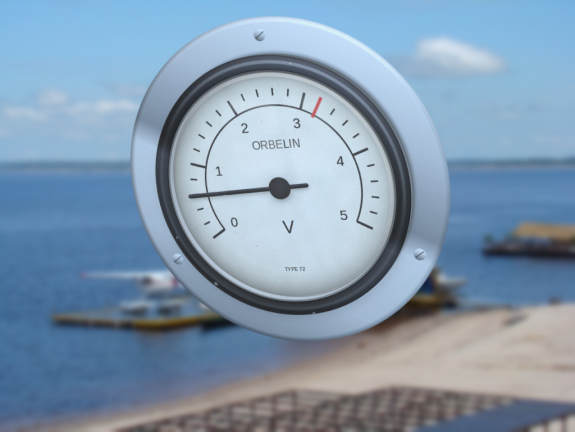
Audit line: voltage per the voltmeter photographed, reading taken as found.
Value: 0.6 V
